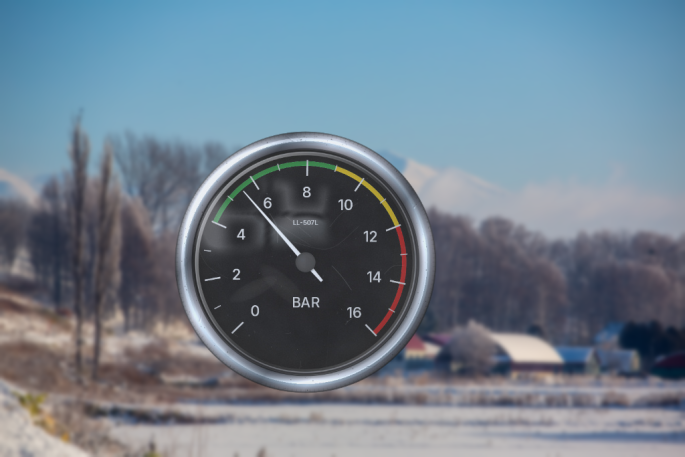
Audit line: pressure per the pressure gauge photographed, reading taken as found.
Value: 5.5 bar
